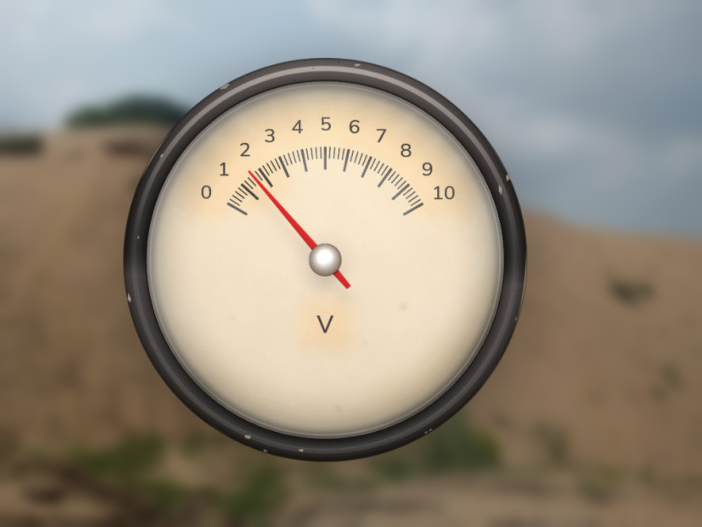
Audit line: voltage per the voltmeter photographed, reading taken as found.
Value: 1.6 V
